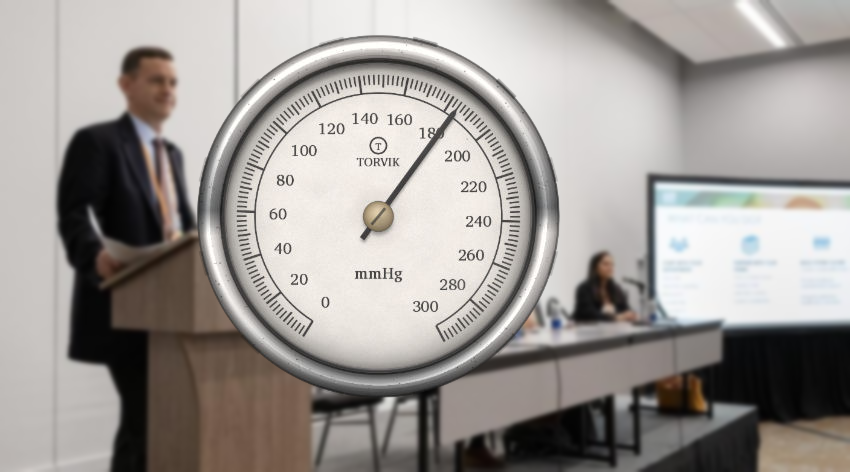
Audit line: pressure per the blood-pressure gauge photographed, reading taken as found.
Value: 184 mmHg
